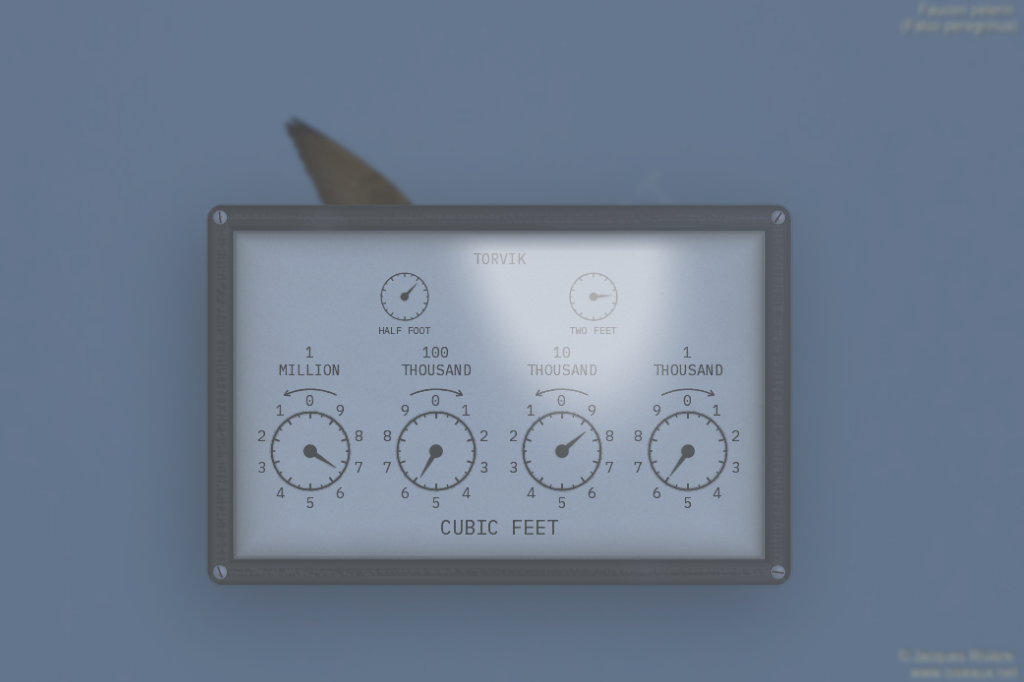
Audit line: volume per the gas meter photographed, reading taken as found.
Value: 658600 ft³
